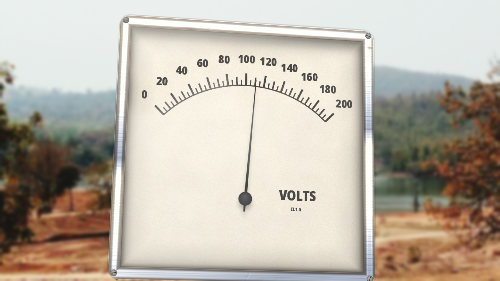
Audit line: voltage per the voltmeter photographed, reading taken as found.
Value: 110 V
